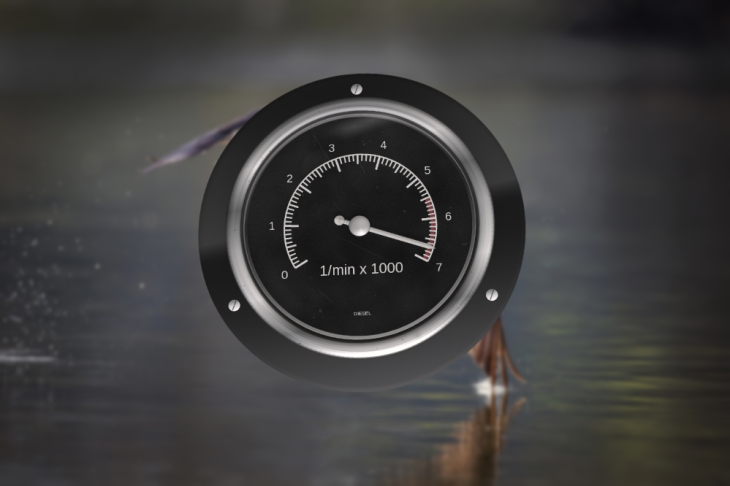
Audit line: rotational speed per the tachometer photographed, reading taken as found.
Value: 6700 rpm
